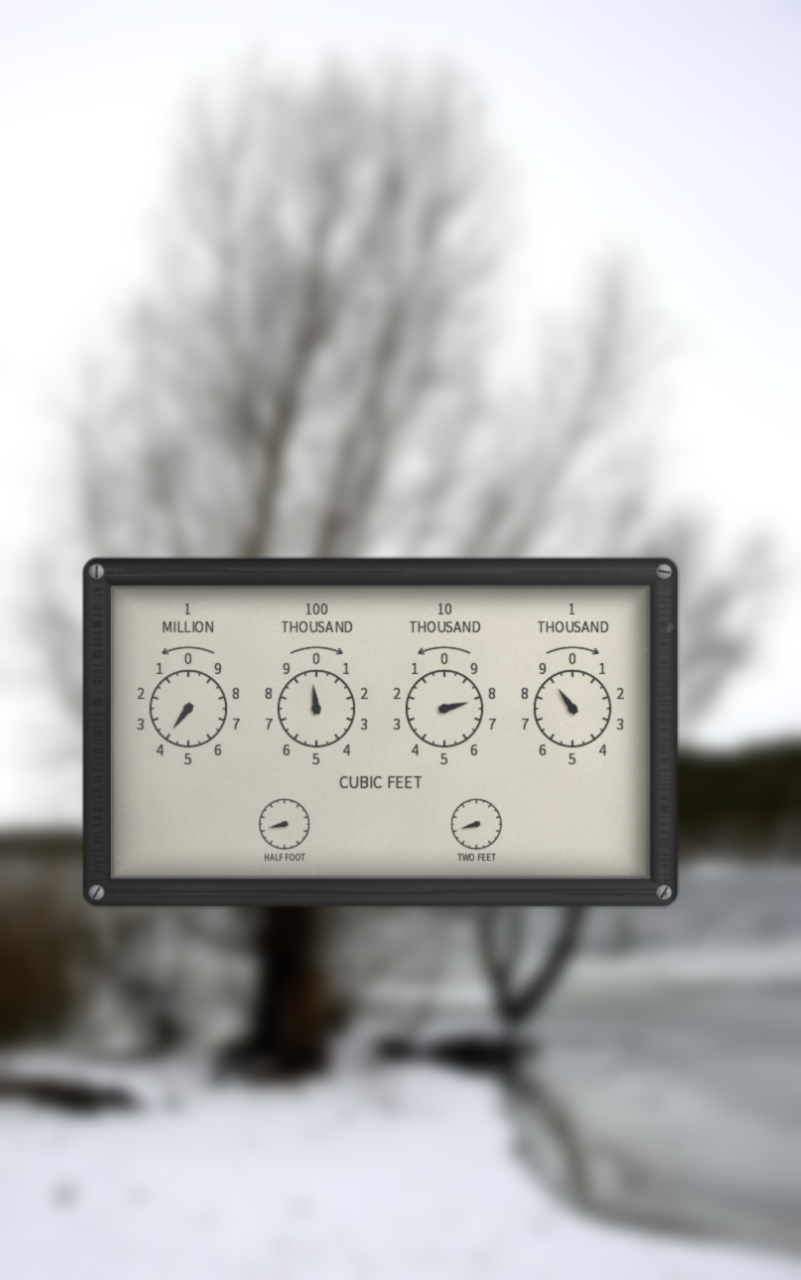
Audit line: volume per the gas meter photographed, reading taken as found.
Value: 397900 ft³
